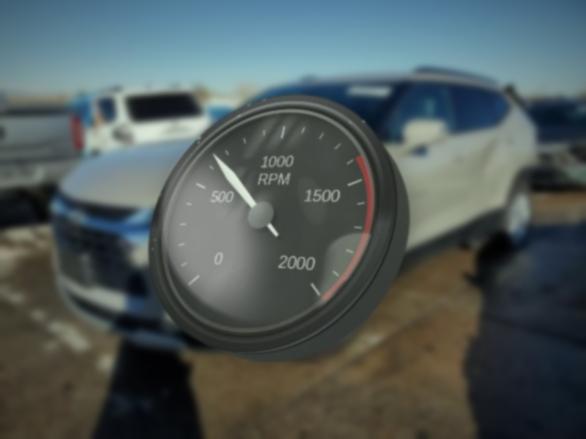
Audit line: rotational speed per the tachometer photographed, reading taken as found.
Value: 650 rpm
